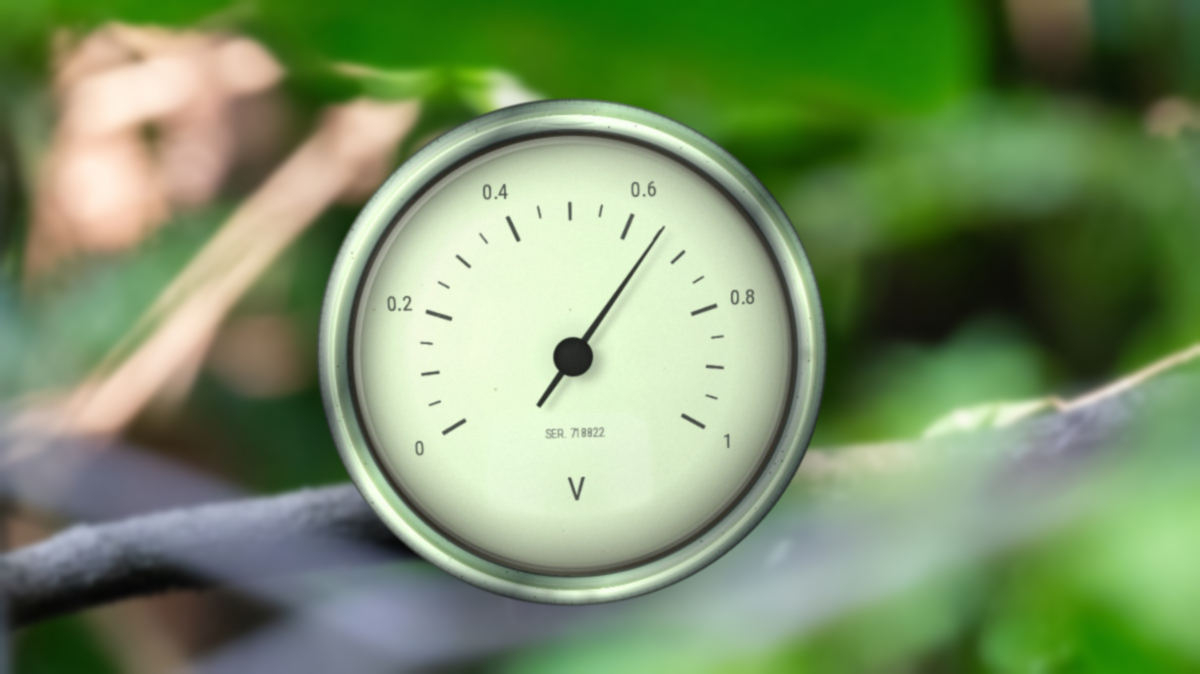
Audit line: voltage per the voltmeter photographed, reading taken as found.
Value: 0.65 V
